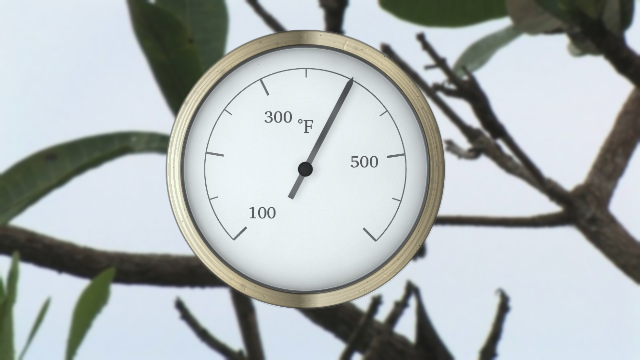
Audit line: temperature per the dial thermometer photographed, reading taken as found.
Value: 400 °F
